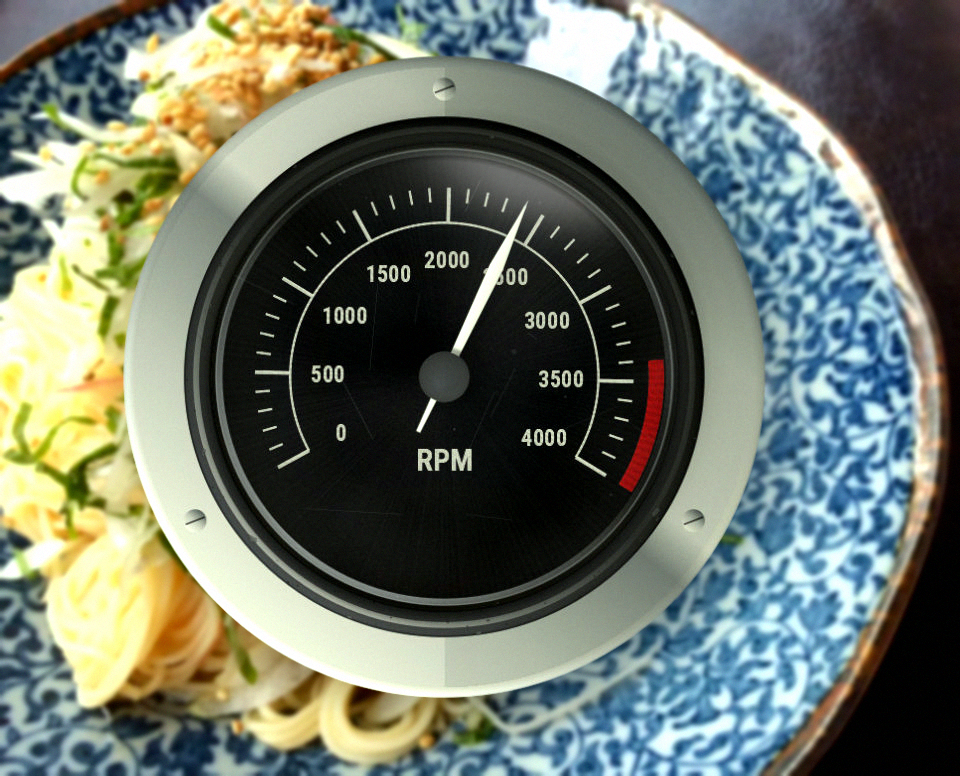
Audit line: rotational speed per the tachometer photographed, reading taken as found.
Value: 2400 rpm
